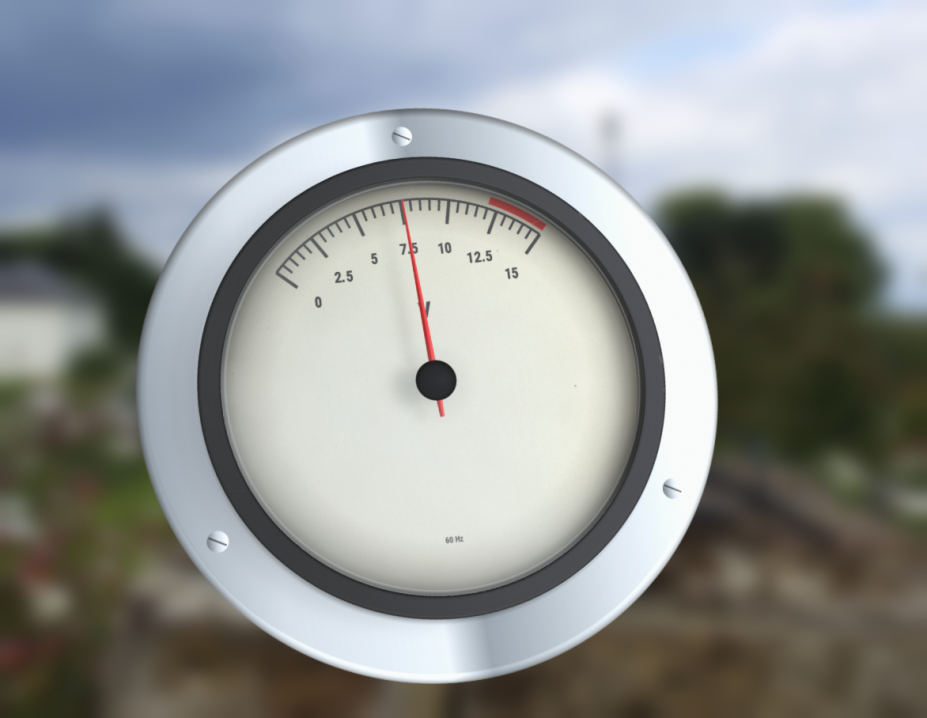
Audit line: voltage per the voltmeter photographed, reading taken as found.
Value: 7.5 V
